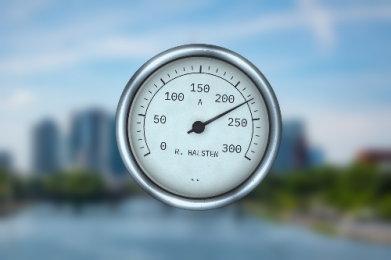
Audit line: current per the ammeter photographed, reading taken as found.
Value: 225 A
